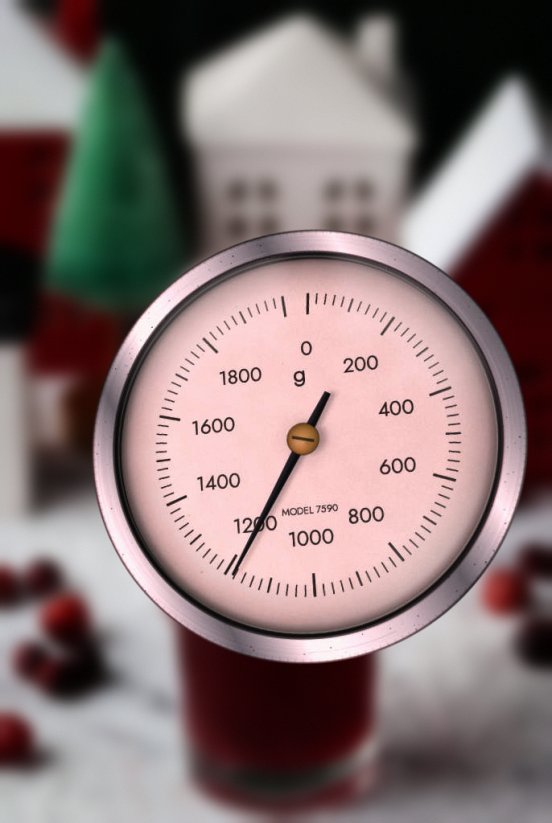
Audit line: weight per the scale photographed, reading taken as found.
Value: 1180 g
